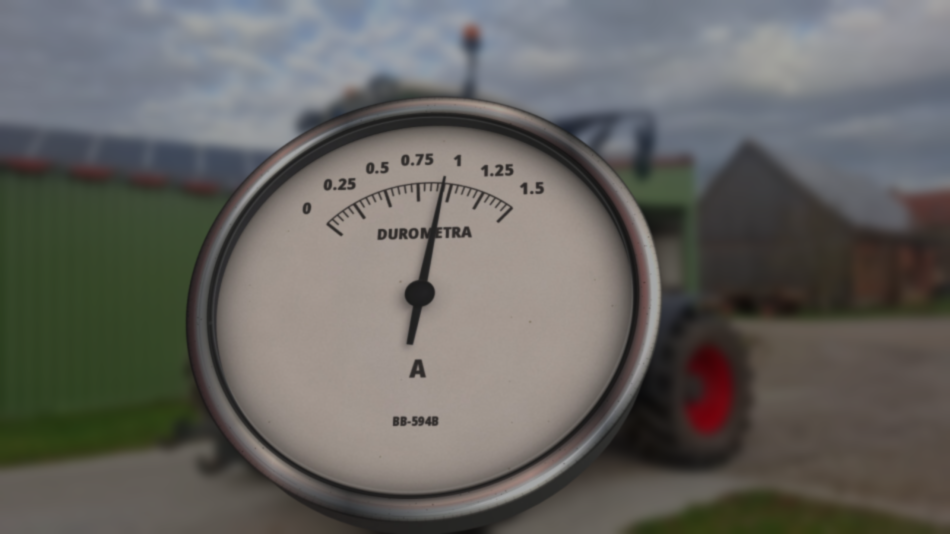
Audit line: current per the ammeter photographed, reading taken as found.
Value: 0.95 A
